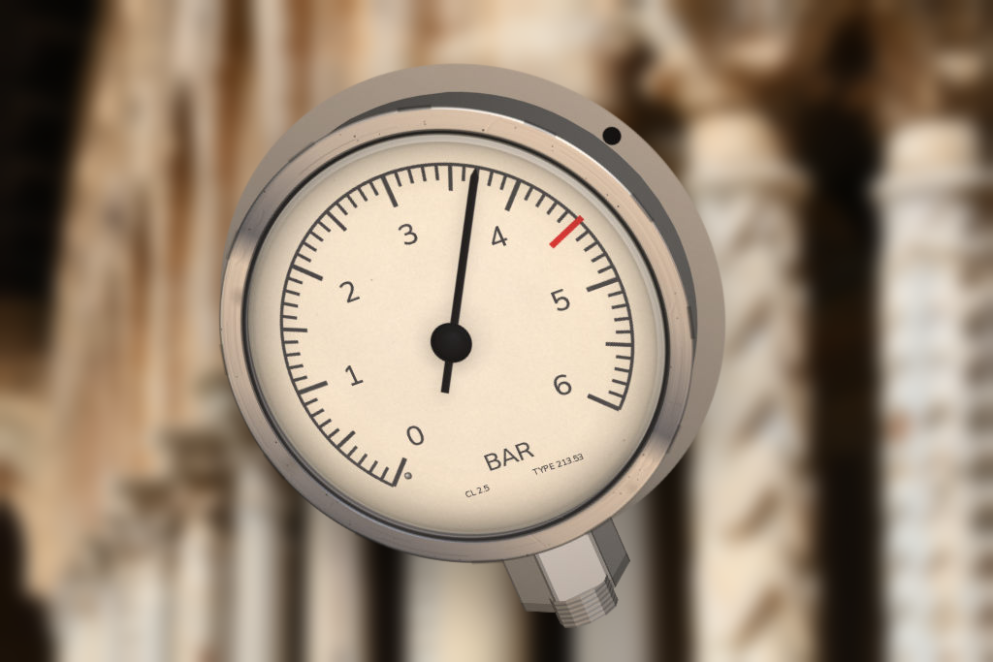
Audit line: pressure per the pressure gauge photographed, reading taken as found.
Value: 3.7 bar
